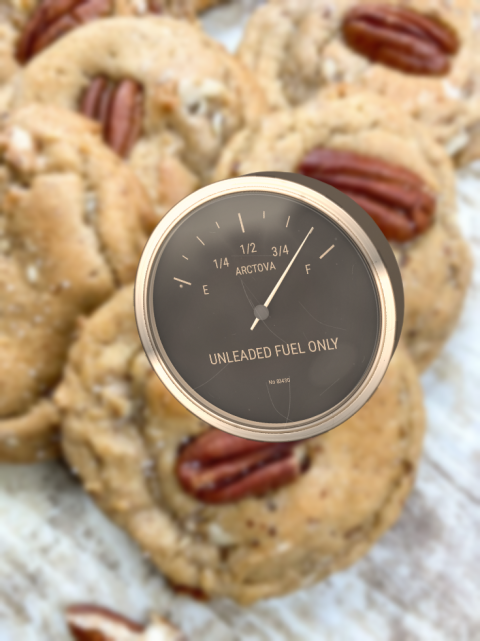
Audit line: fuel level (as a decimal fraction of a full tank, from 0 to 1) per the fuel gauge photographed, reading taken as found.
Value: 0.875
